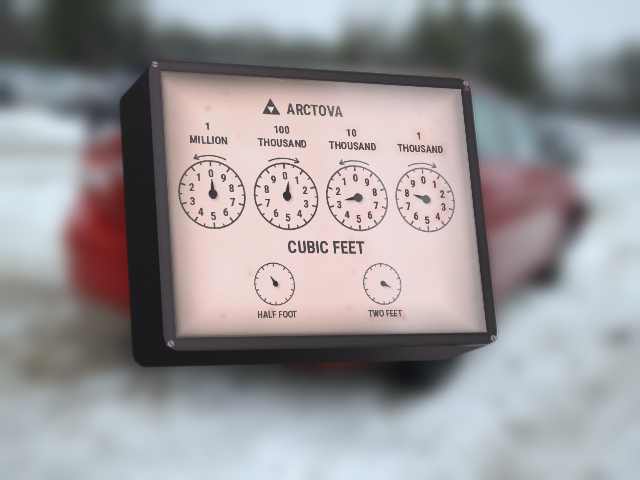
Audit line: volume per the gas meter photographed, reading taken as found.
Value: 2800 ft³
